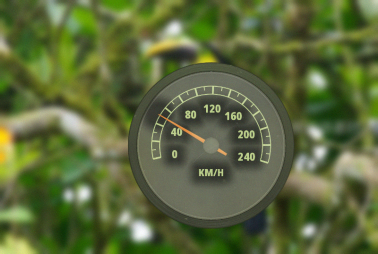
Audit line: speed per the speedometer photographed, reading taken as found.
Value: 50 km/h
